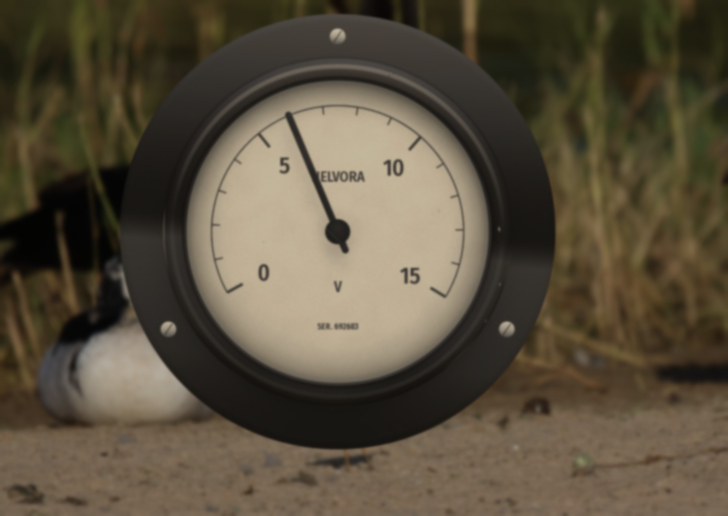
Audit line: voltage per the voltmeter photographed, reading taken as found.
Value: 6 V
